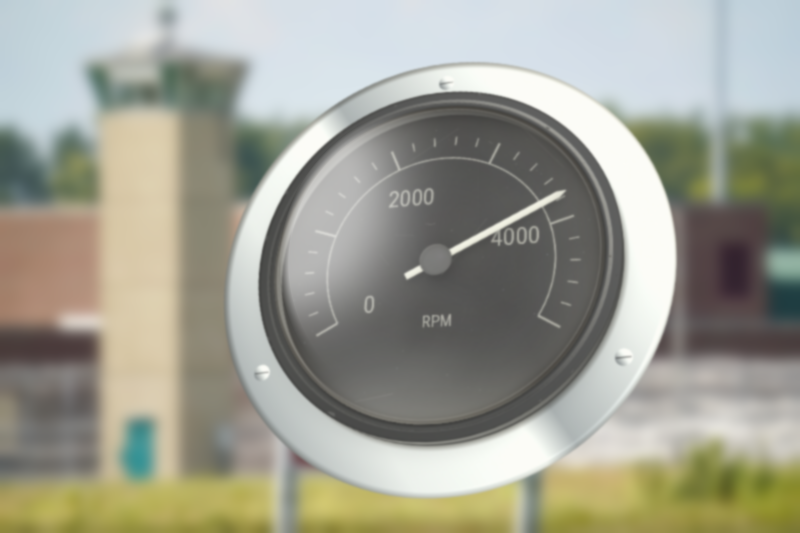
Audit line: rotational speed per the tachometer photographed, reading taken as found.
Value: 3800 rpm
